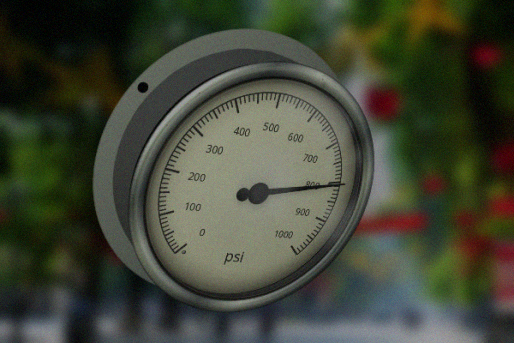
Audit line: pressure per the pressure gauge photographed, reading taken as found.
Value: 800 psi
